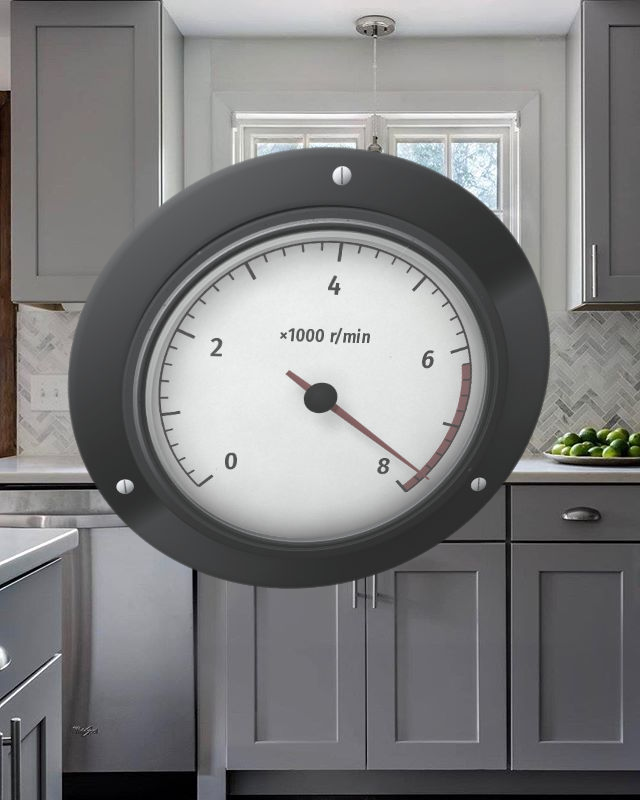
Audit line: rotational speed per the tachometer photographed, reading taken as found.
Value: 7700 rpm
